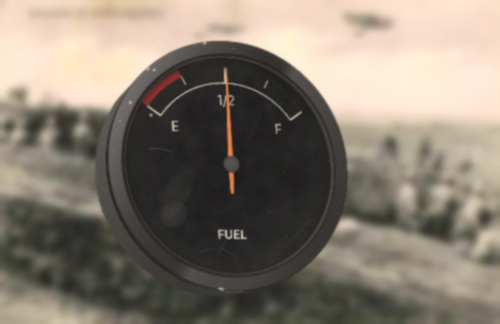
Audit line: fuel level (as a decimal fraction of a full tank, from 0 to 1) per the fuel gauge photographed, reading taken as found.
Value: 0.5
